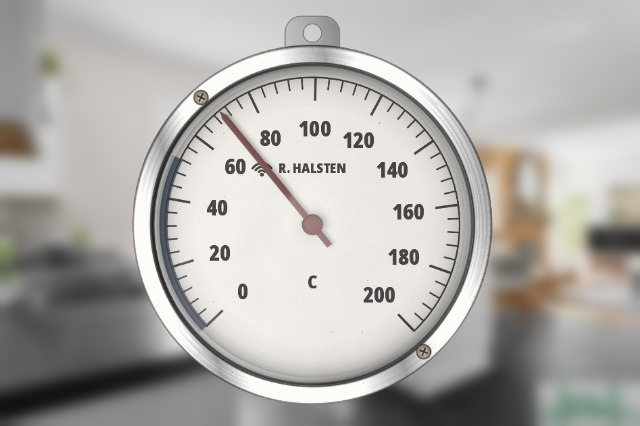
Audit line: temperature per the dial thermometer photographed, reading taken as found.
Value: 70 °C
